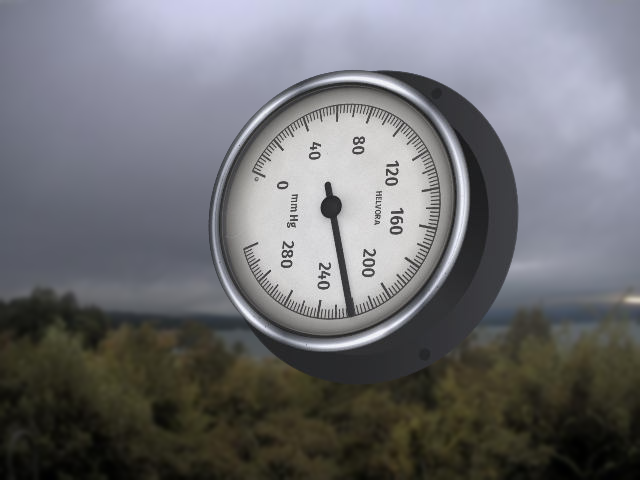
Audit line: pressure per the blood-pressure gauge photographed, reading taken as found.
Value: 220 mmHg
